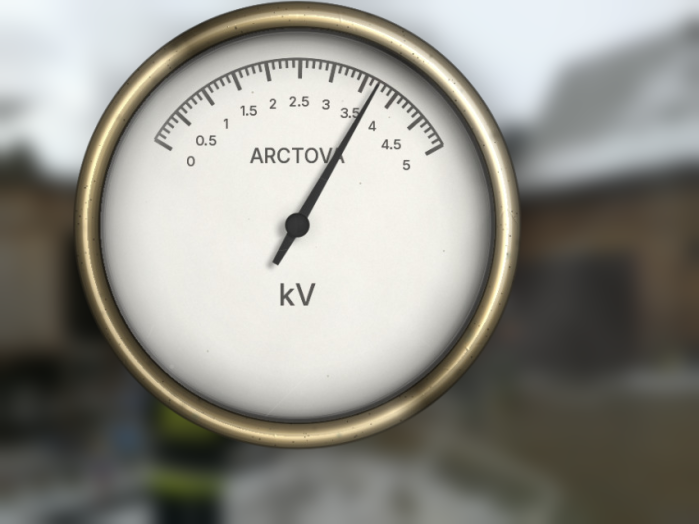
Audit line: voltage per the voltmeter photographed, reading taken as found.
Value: 3.7 kV
